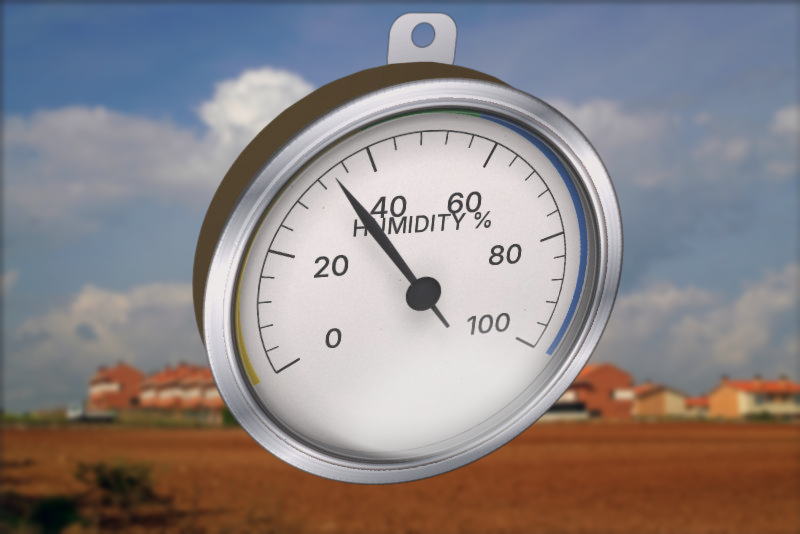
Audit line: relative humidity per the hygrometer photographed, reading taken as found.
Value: 34 %
